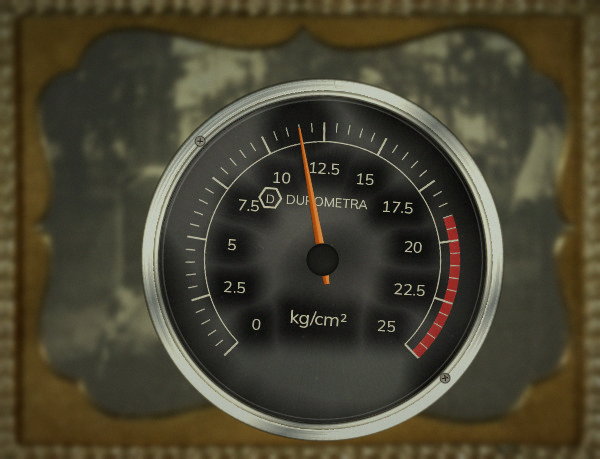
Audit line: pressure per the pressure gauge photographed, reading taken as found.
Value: 11.5 kg/cm²
